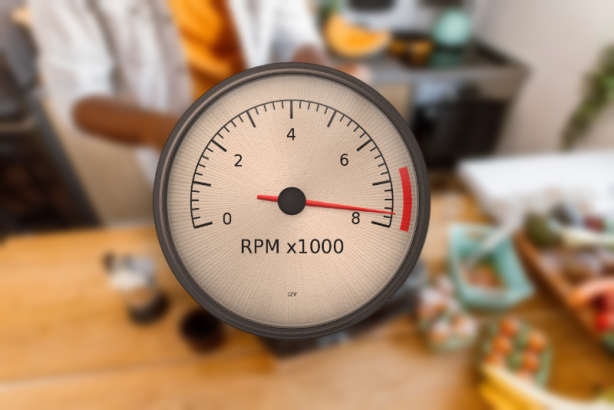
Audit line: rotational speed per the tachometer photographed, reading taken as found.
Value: 7700 rpm
